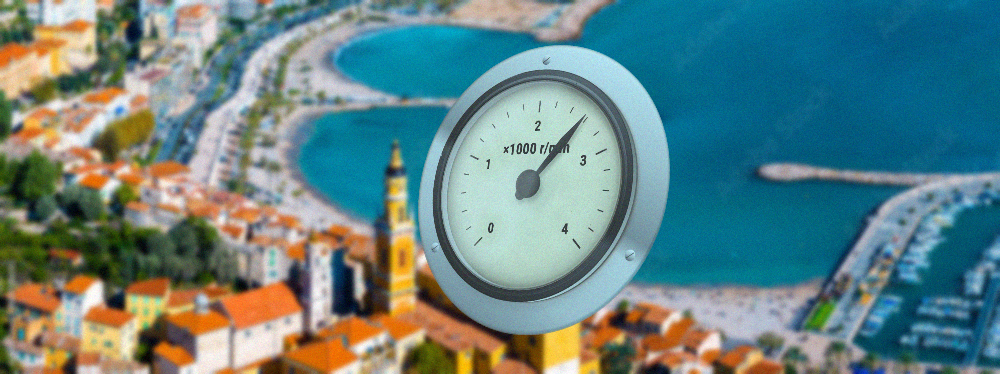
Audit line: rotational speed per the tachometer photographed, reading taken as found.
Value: 2600 rpm
